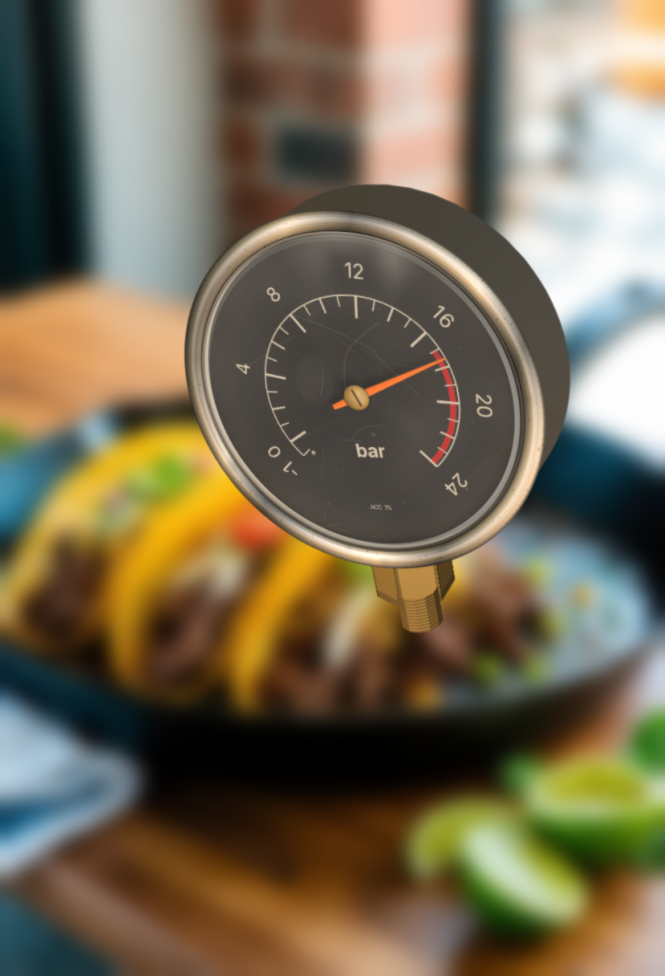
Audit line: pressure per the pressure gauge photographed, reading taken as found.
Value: 17.5 bar
